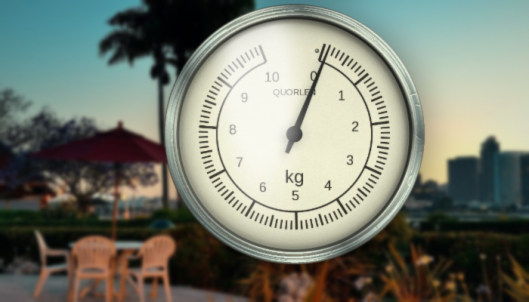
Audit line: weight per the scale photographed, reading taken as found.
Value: 0.1 kg
